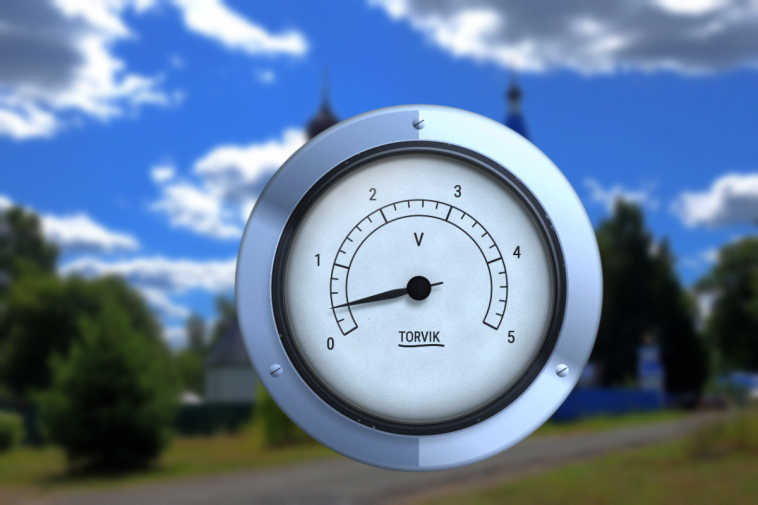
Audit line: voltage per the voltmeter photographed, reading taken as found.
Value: 0.4 V
